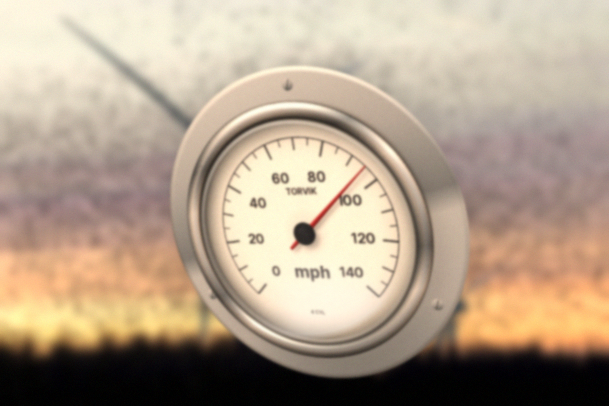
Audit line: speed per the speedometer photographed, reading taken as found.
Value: 95 mph
